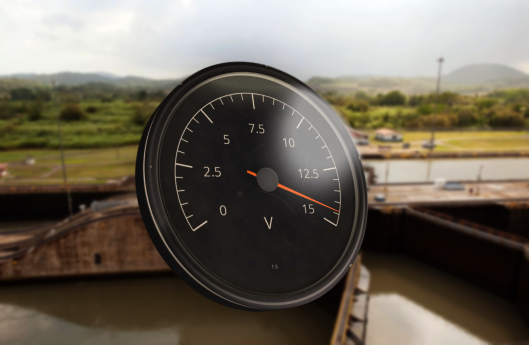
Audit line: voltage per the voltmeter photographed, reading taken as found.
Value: 14.5 V
